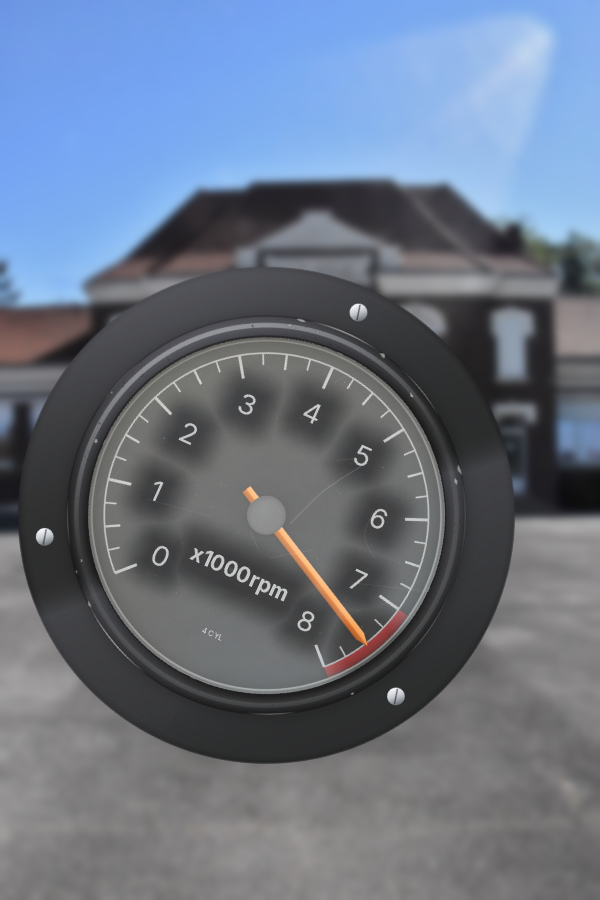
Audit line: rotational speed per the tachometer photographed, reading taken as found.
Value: 7500 rpm
